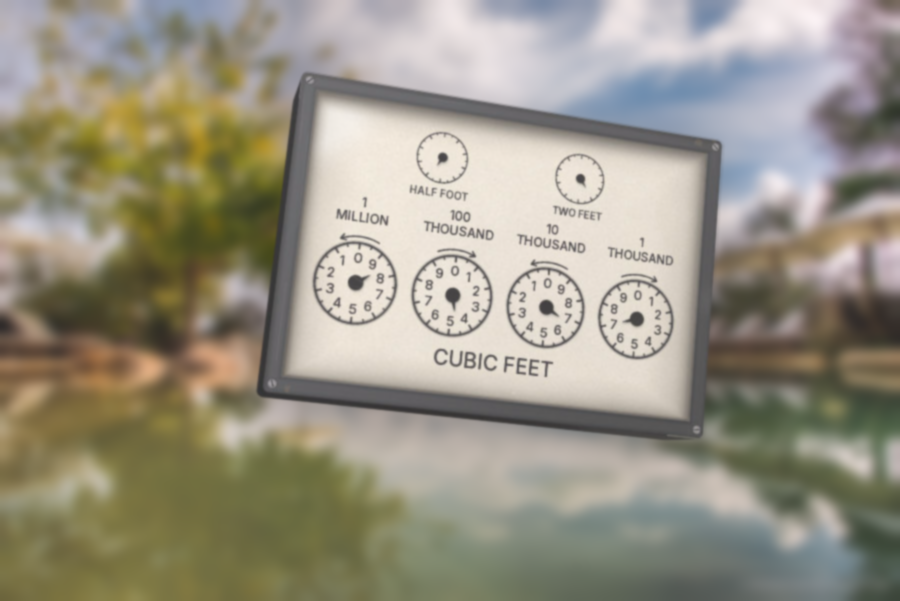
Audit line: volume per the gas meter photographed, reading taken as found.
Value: 846700 ft³
